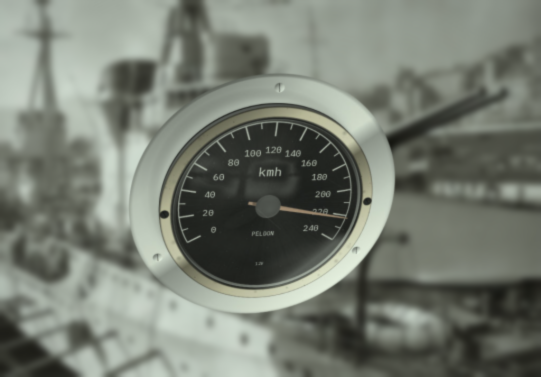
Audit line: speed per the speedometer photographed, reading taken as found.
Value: 220 km/h
